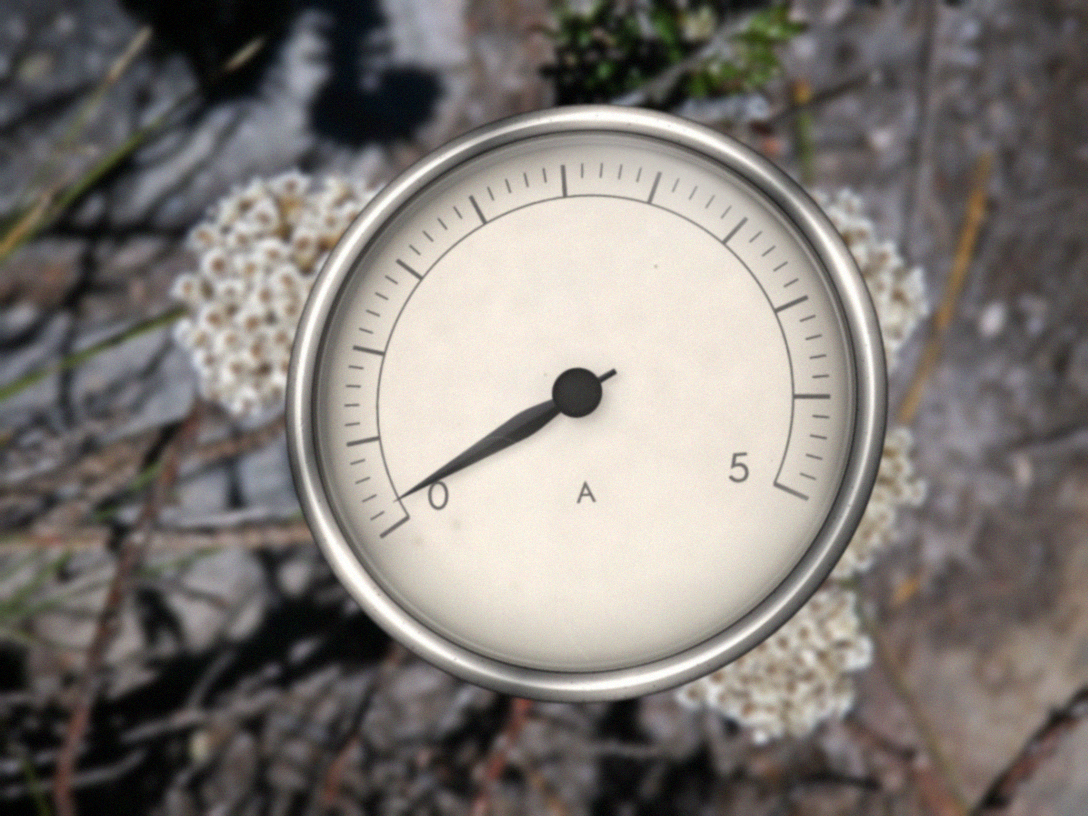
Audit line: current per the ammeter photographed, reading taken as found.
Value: 0.1 A
